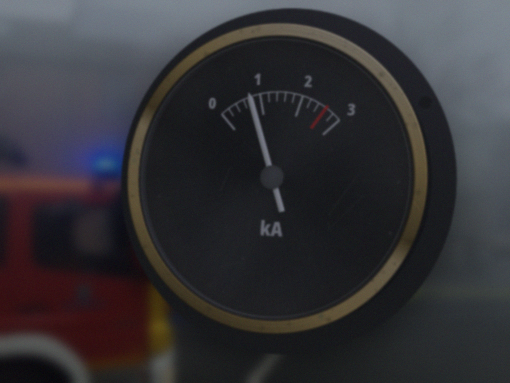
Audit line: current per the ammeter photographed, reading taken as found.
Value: 0.8 kA
